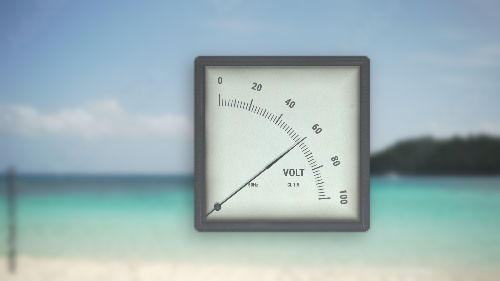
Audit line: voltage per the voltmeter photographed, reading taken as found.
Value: 60 V
